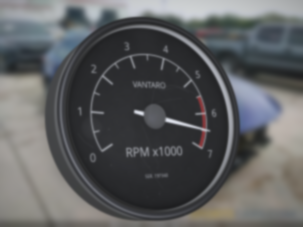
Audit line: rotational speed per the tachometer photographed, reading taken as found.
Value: 6500 rpm
